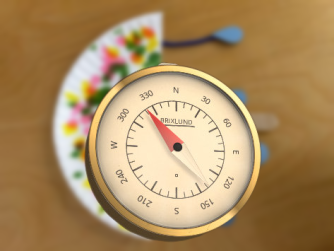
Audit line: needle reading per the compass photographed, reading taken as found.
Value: 320 °
